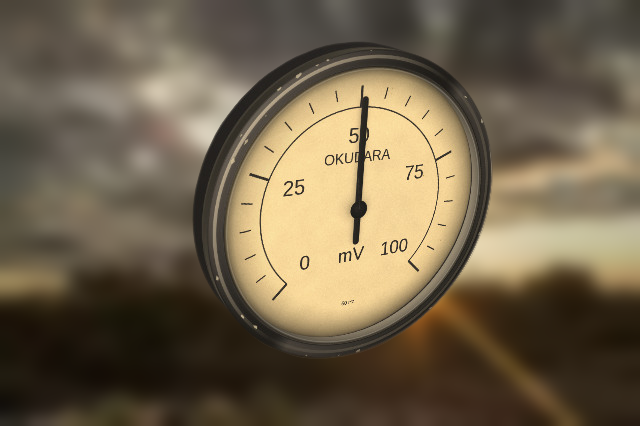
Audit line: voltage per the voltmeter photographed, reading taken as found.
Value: 50 mV
